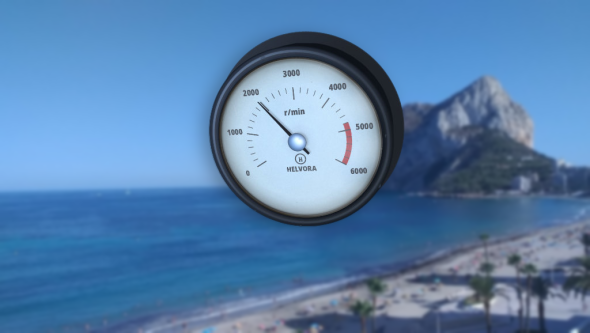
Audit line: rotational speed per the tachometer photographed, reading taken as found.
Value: 2000 rpm
